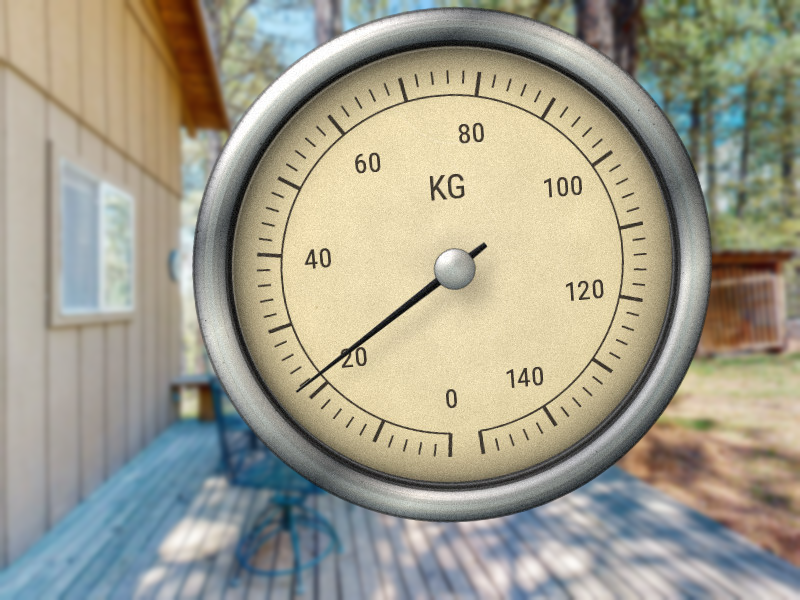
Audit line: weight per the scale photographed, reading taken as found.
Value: 22 kg
